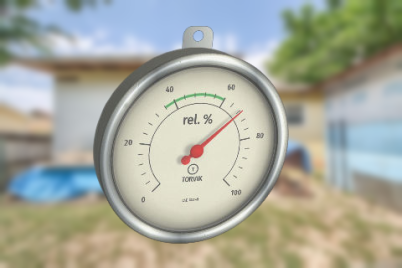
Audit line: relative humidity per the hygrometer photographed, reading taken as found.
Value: 68 %
